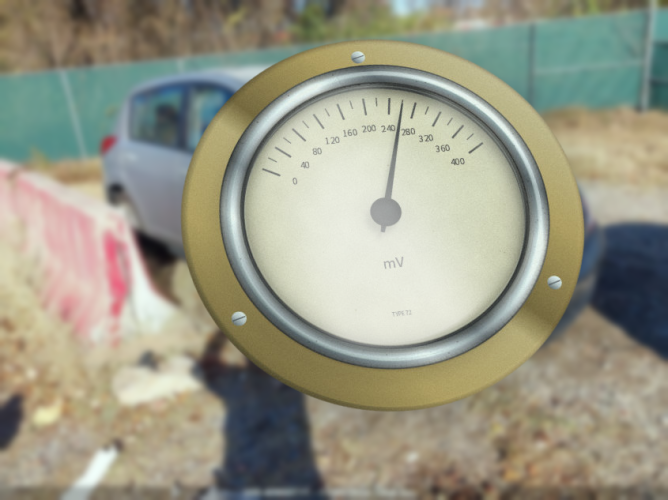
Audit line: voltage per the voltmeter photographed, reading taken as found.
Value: 260 mV
